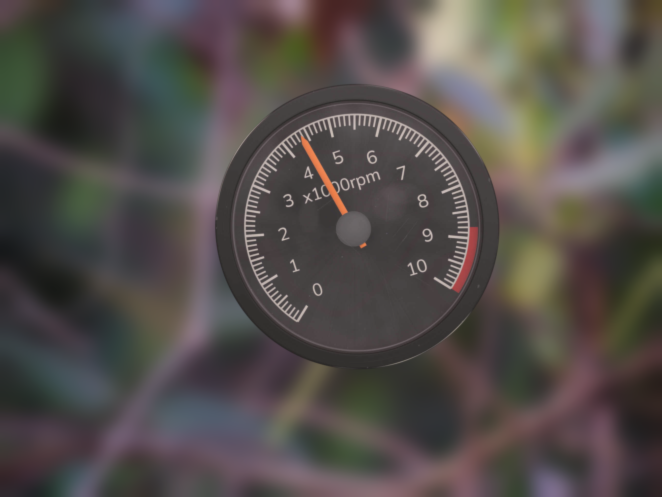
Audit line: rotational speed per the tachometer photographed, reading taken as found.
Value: 4400 rpm
